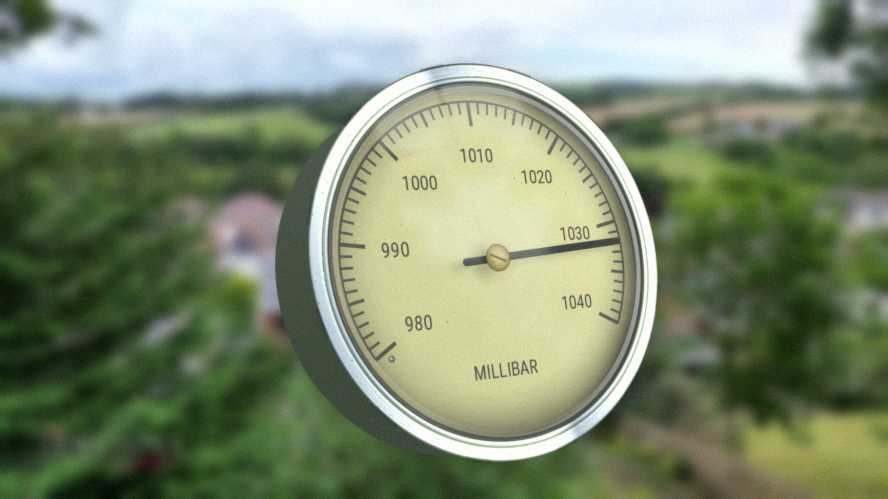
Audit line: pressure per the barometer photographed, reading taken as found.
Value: 1032 mbar
